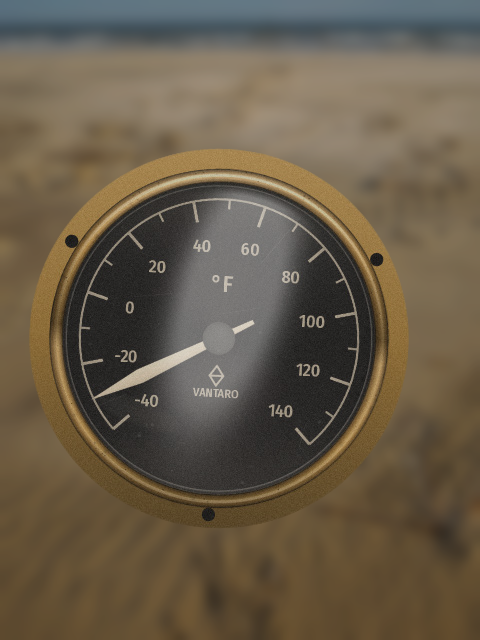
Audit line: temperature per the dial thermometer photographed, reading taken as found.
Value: -30 °F
